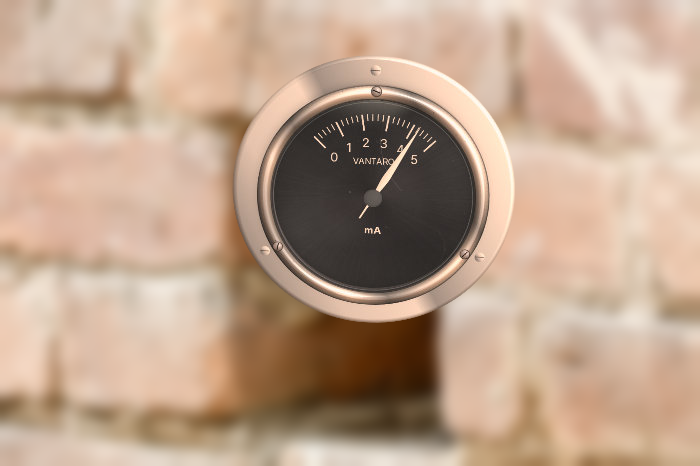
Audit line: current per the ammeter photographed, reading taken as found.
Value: 4.2 mA
